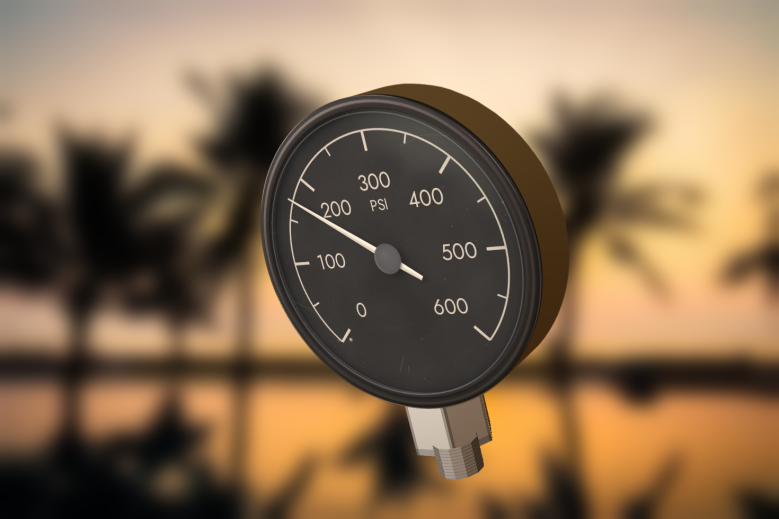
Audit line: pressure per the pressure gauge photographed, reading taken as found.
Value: 175 psi
